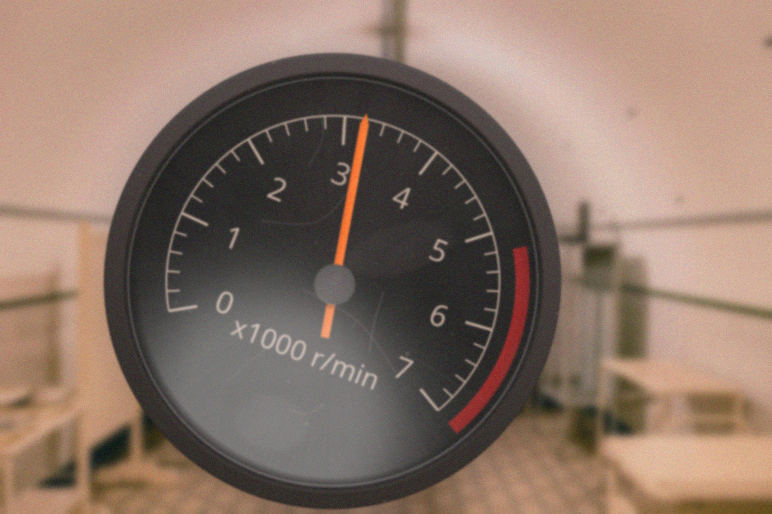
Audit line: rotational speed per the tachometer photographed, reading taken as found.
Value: 3200 rpm
